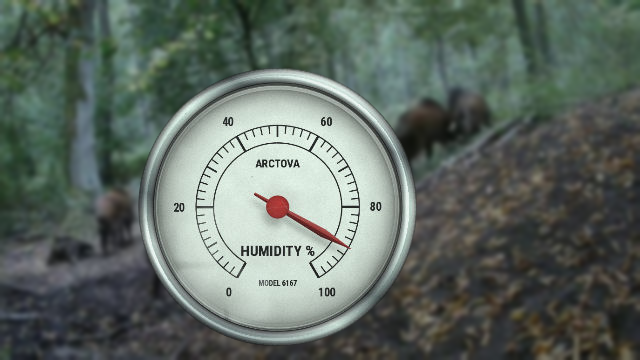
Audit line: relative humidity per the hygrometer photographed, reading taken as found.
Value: 90 %
